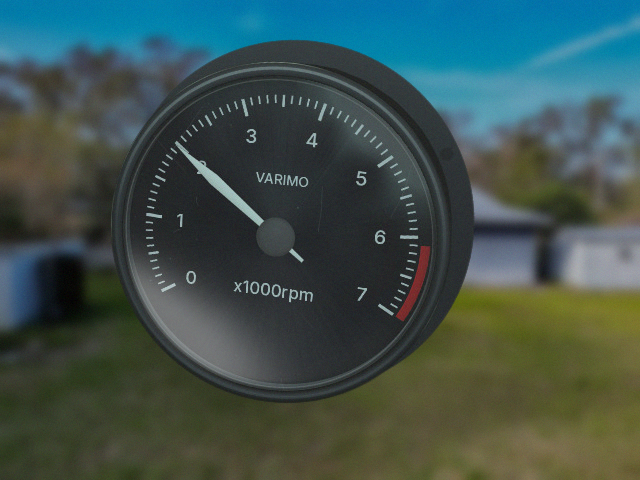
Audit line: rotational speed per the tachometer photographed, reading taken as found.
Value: 2000 rpm
